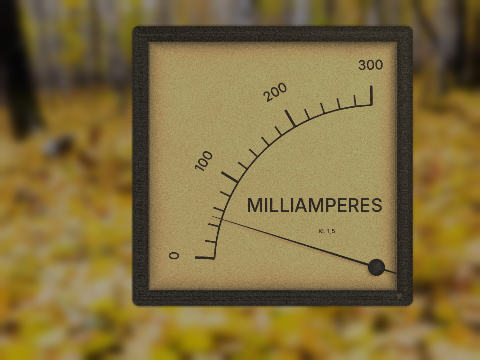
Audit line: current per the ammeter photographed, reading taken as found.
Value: 50 mA
